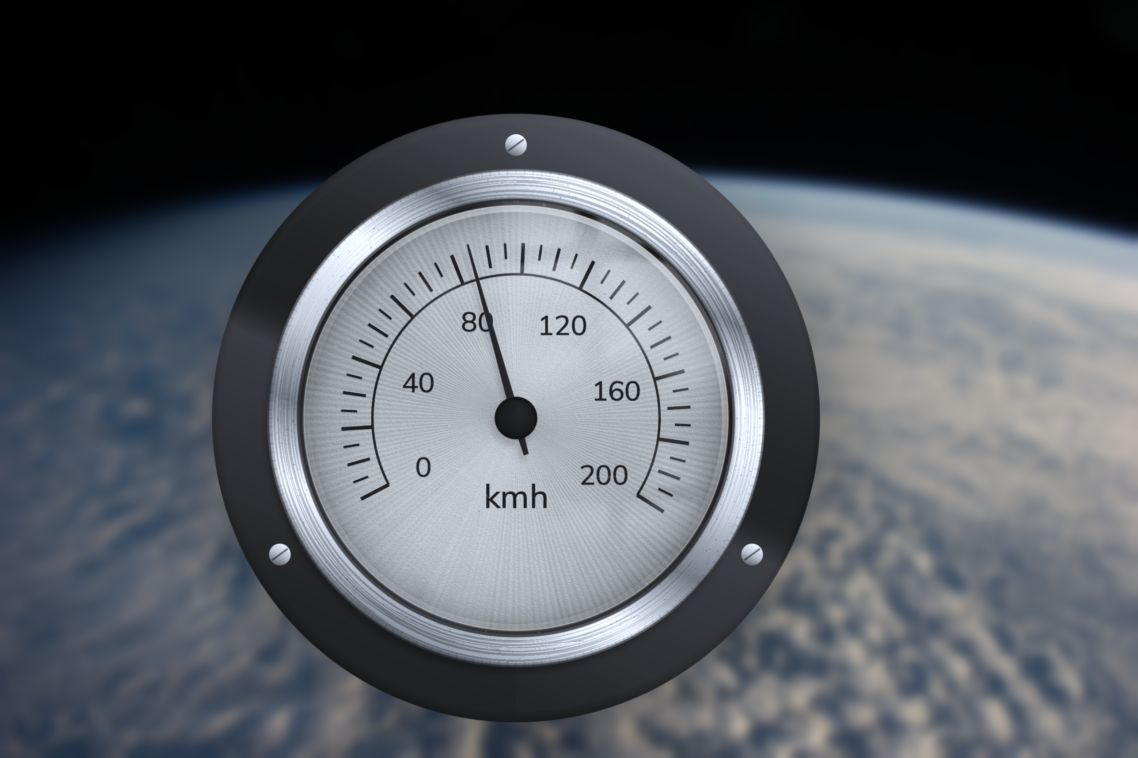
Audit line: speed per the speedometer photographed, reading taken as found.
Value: 85 km/h
